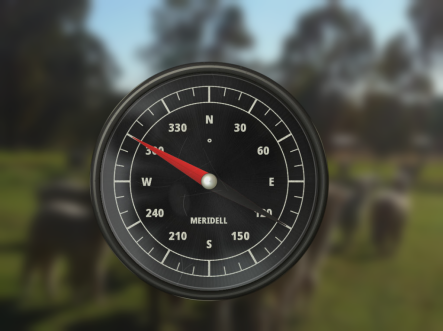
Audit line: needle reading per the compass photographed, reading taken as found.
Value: 300 °
